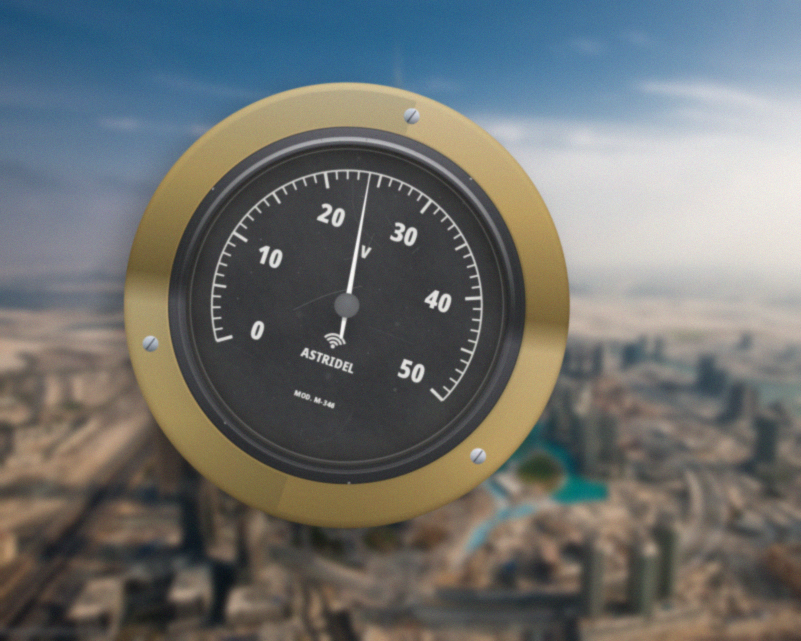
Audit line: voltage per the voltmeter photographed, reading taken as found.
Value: 24 V
